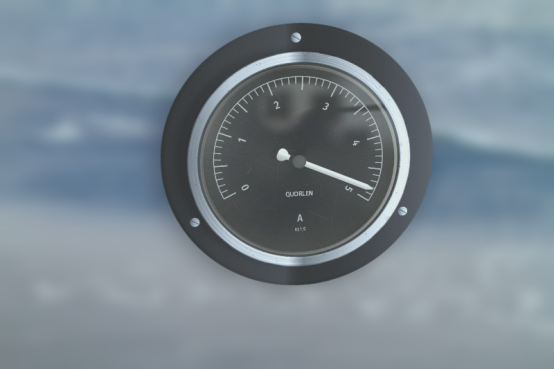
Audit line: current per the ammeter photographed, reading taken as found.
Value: 4.8 A
